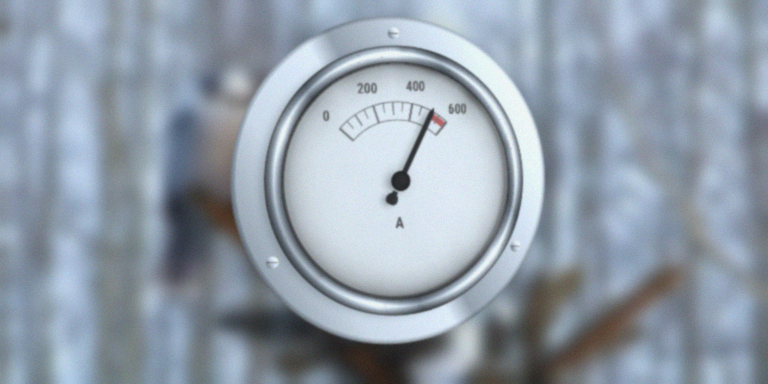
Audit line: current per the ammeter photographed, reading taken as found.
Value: 500 A
